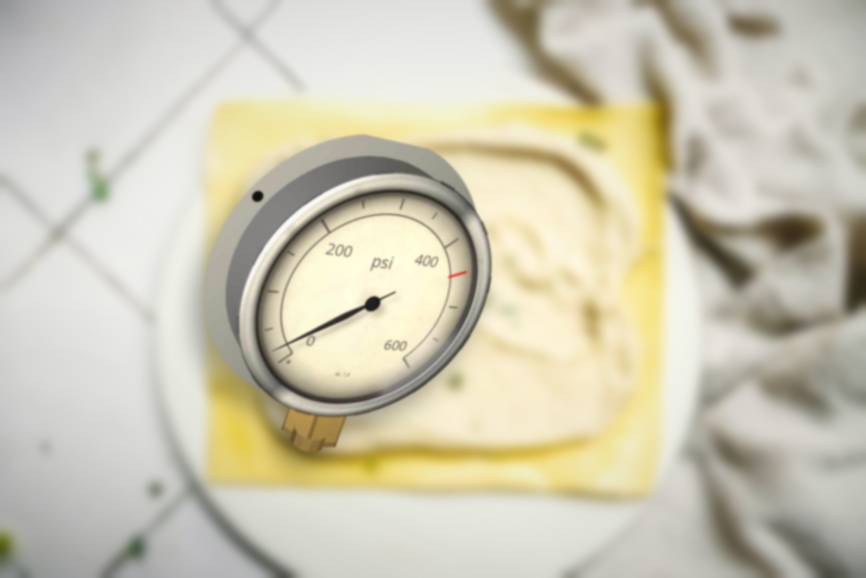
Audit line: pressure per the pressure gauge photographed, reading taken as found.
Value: 25 psi
